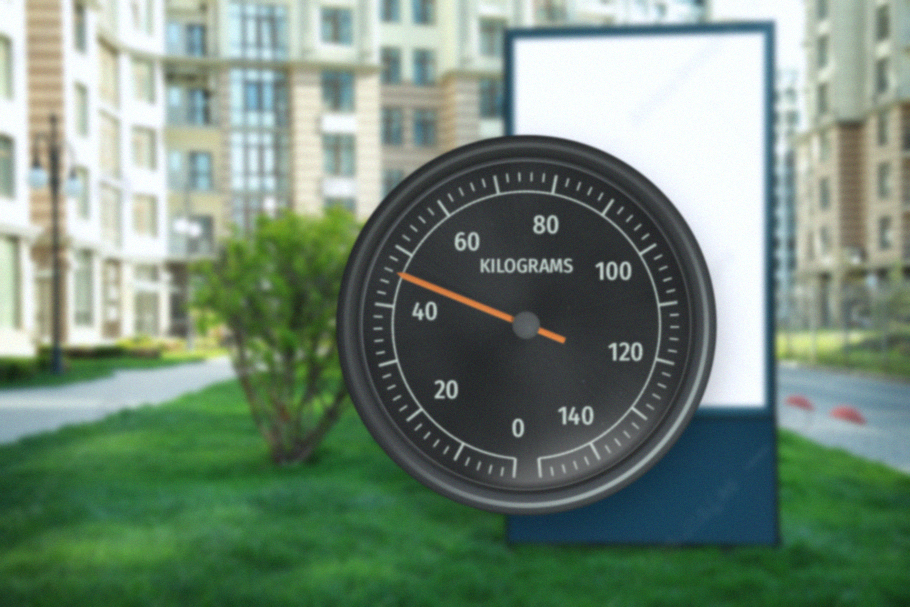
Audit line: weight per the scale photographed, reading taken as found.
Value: 46 kg
